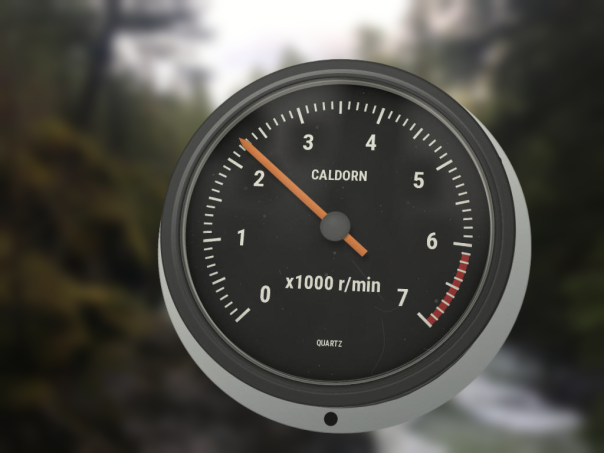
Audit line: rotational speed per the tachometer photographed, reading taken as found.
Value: 2250 rpm
